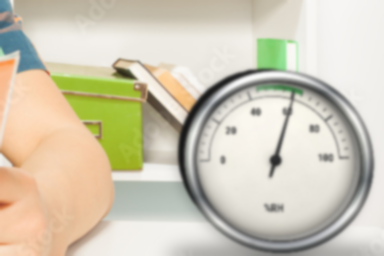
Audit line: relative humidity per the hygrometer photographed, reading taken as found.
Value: 60 %
